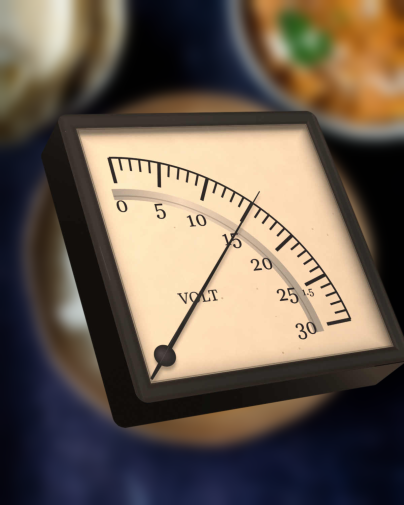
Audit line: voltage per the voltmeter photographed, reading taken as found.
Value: 15 V
